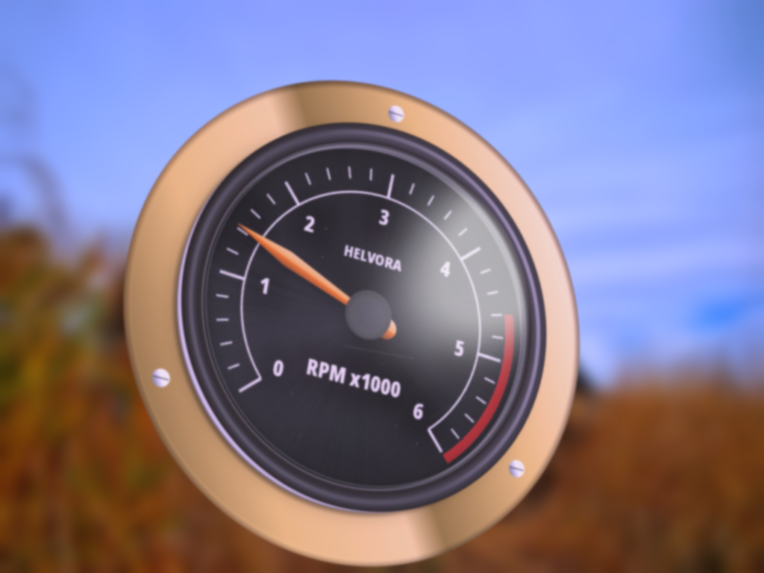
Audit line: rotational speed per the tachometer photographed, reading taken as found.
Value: 1400 rpm
